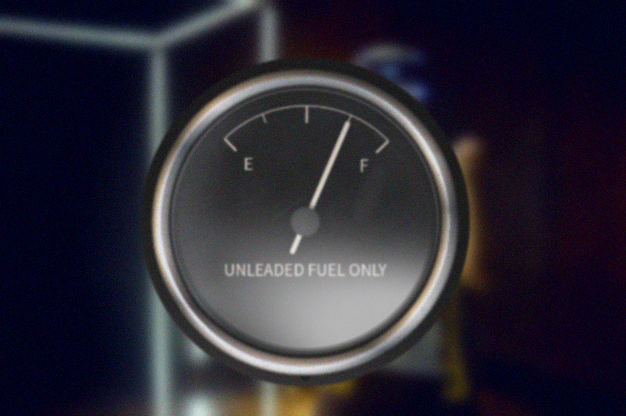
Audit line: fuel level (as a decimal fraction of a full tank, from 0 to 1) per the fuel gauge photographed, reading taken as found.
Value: 0.75
